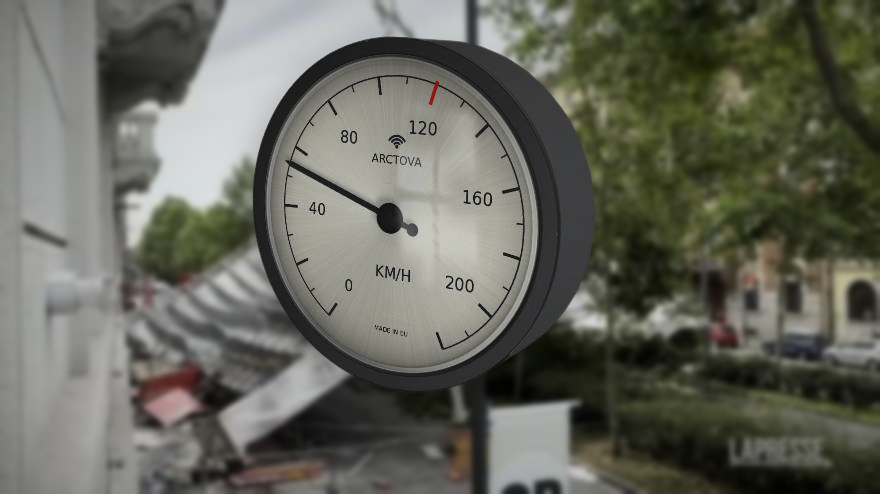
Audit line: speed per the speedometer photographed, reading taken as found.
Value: 55 km/h
